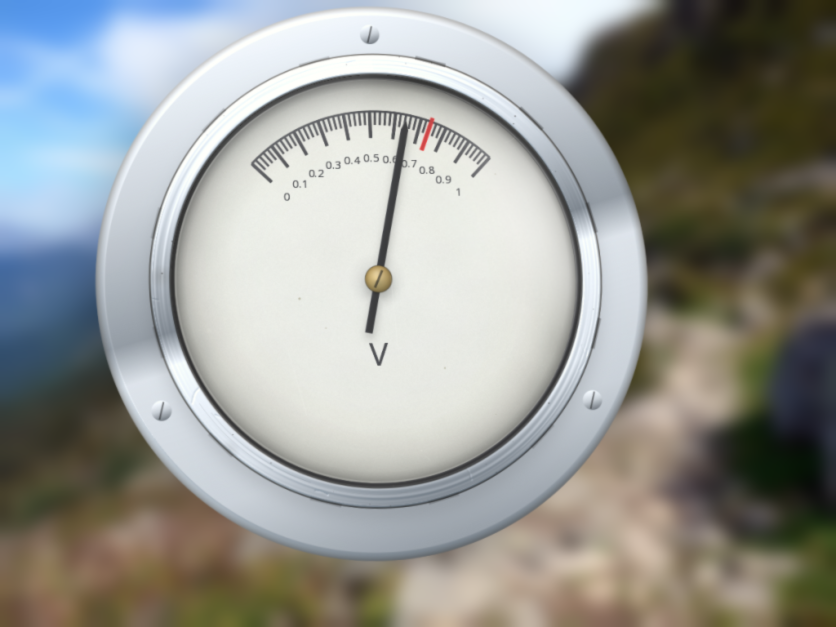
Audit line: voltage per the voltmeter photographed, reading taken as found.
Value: 0.64 V
